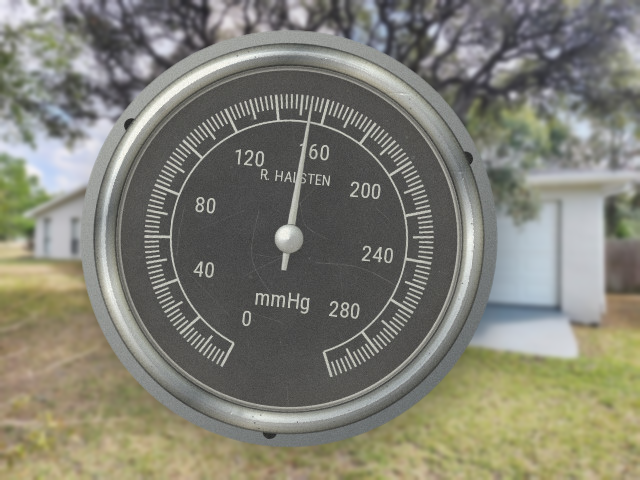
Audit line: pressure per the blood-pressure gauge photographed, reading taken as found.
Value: 154 mmHg
